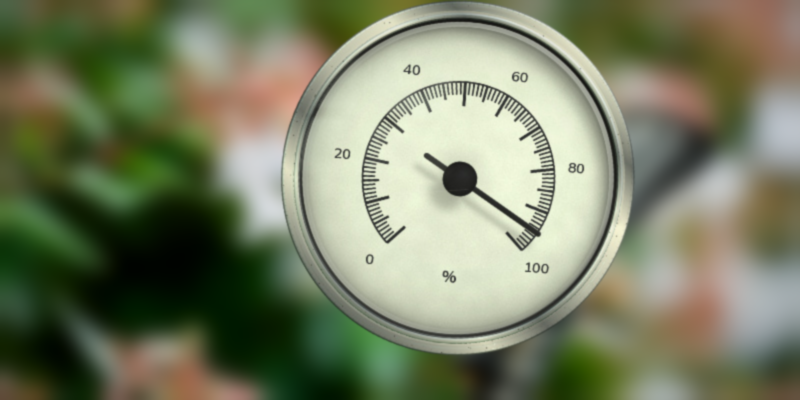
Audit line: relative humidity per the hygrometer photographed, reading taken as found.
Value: 95 %
